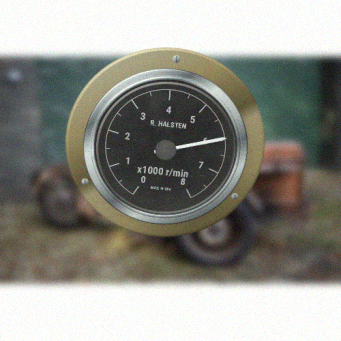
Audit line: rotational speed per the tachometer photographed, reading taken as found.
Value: 6000 rpm
